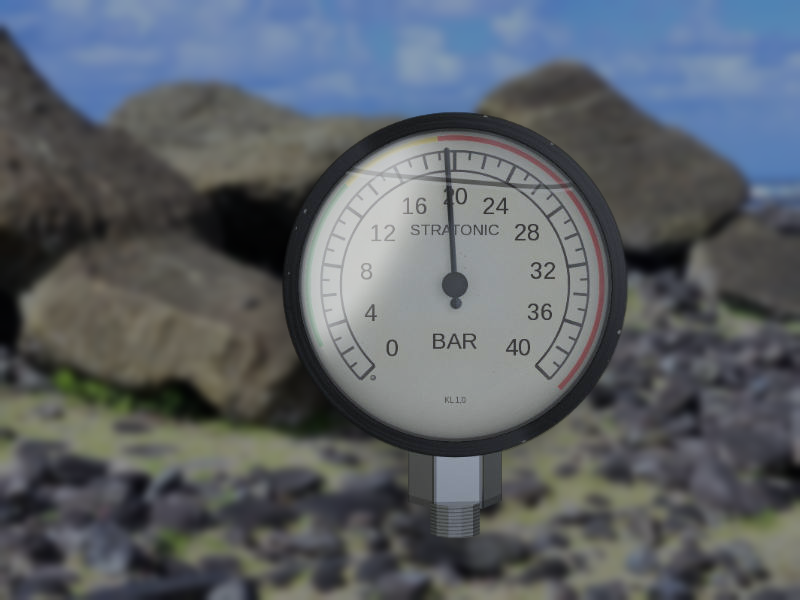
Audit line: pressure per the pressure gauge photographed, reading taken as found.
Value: 19.5 bar
